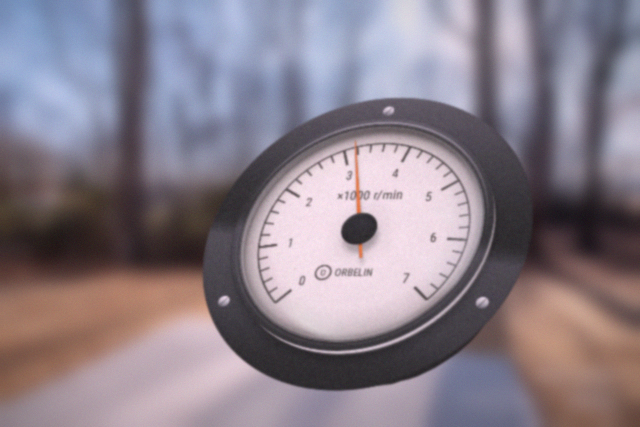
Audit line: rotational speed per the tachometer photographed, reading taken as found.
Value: 3200 rpm
